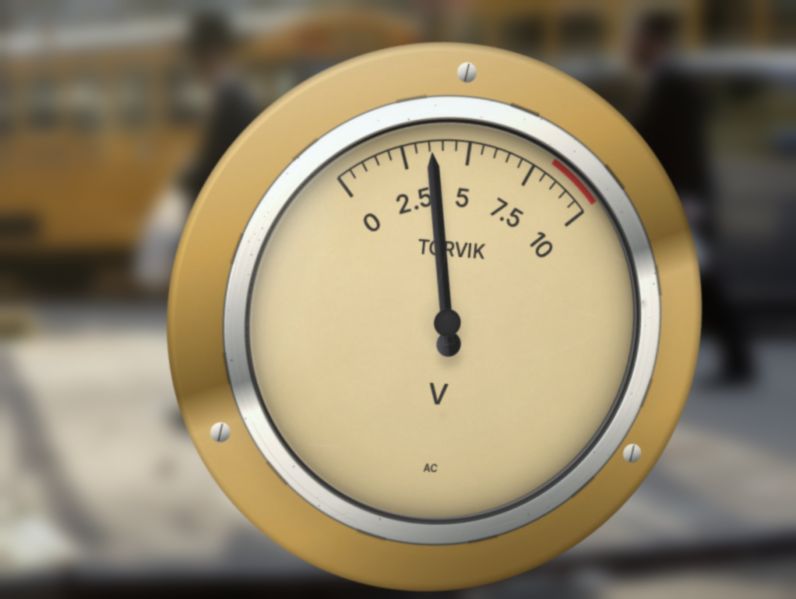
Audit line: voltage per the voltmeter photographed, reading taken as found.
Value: 3.5 V
